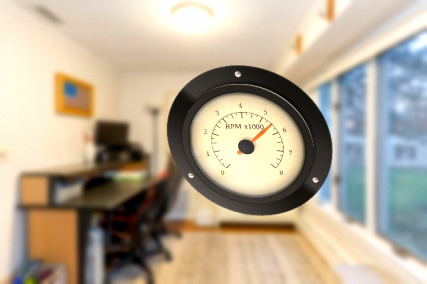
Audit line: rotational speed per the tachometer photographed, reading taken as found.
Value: 5500 rpm
